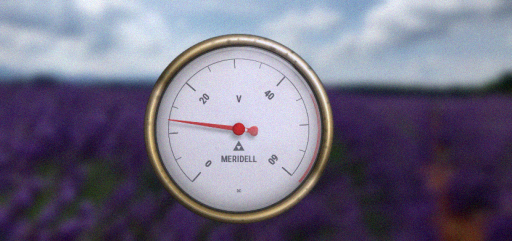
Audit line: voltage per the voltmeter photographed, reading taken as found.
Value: 12.5 V
